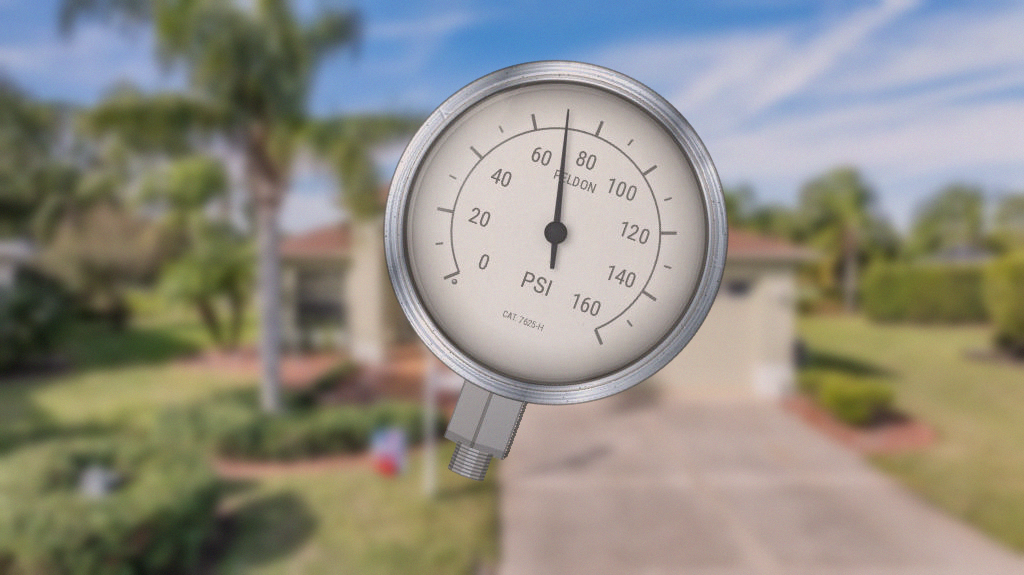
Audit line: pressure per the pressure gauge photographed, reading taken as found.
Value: 70 psi
